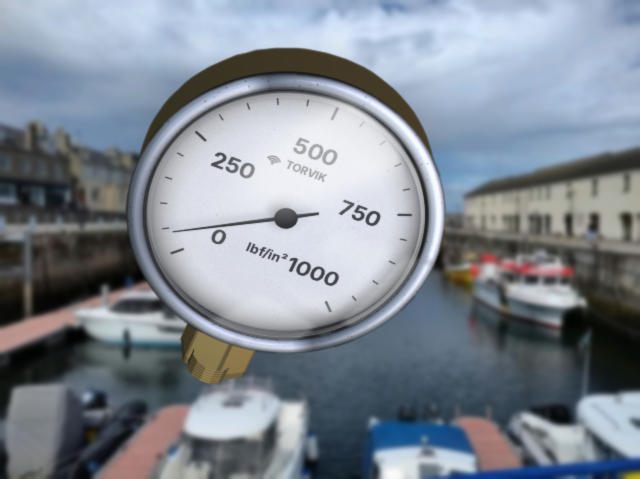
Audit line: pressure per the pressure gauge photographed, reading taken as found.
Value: 50 psi
